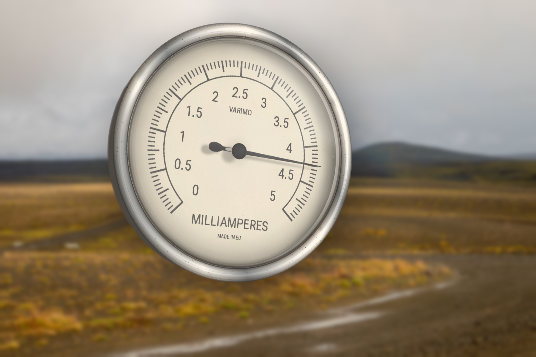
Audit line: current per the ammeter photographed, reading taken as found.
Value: 4.25 mA
